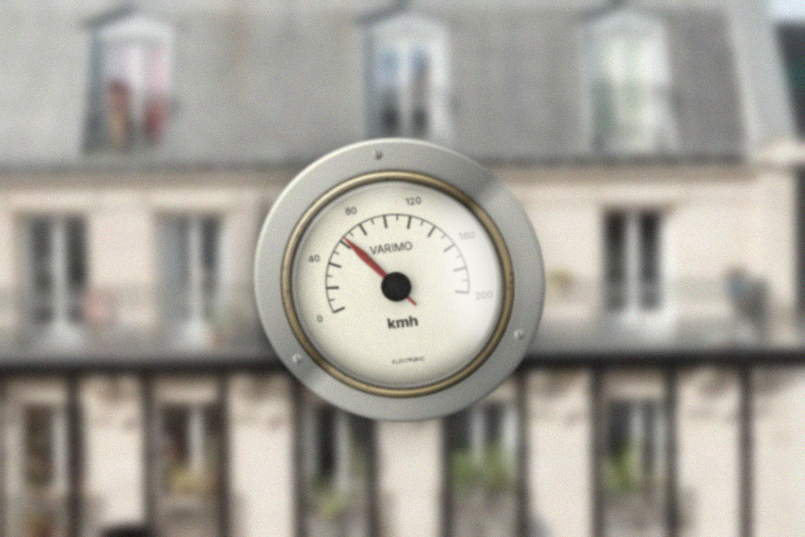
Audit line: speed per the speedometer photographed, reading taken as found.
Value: 65 km/h
